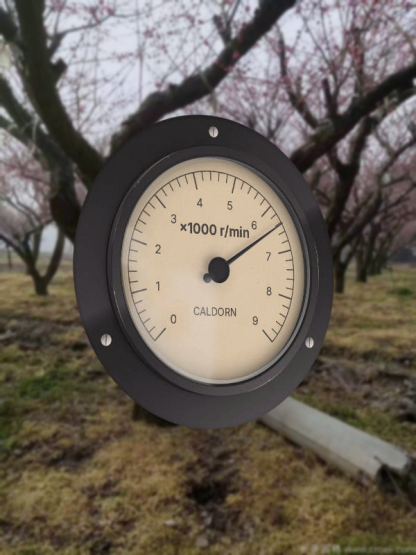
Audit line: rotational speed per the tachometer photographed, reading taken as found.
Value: 6400 rpm
